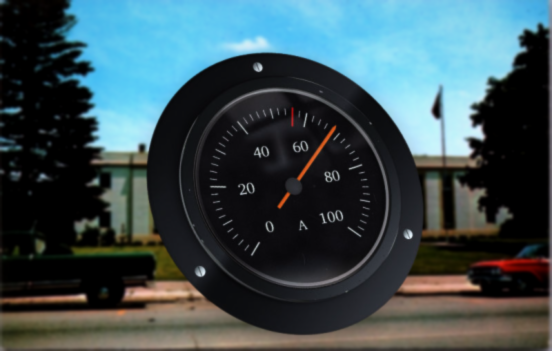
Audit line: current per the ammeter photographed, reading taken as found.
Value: 68 A
